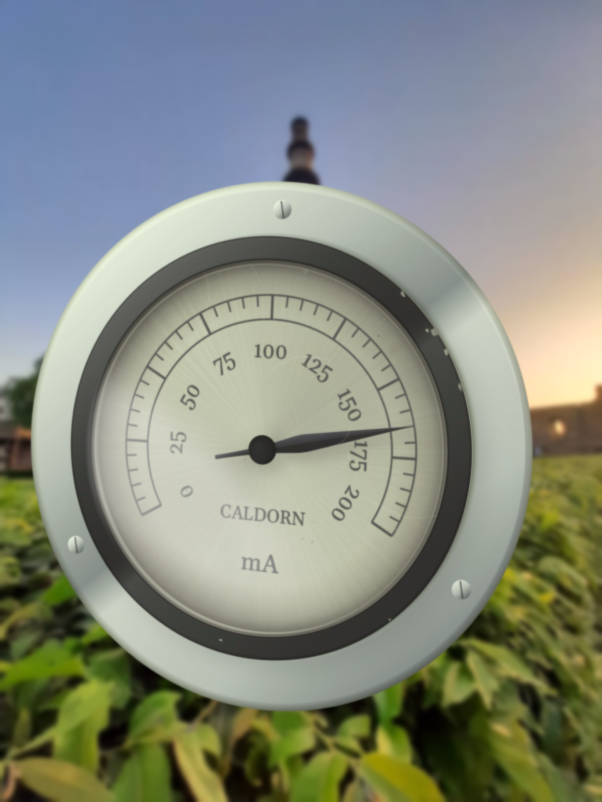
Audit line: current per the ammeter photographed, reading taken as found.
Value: 165 mA
